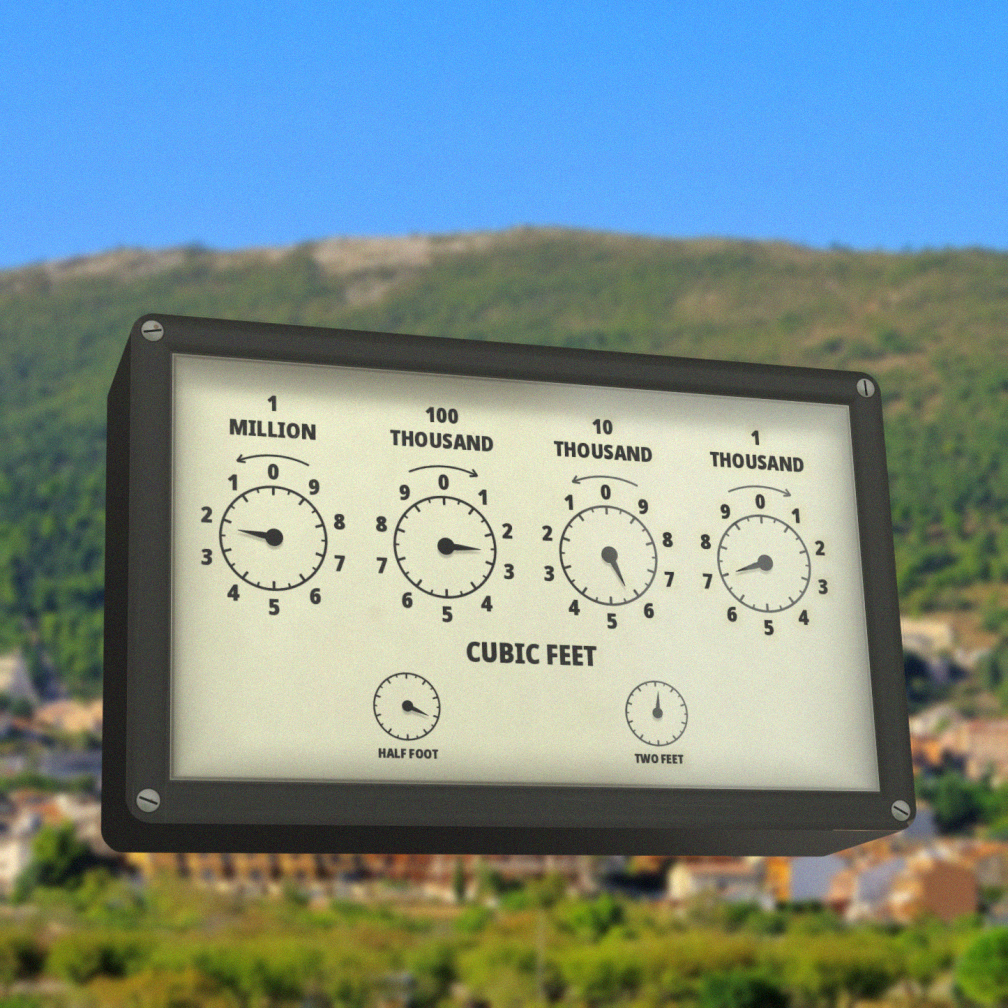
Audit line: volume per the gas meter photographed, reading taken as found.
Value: 225700 ft³
